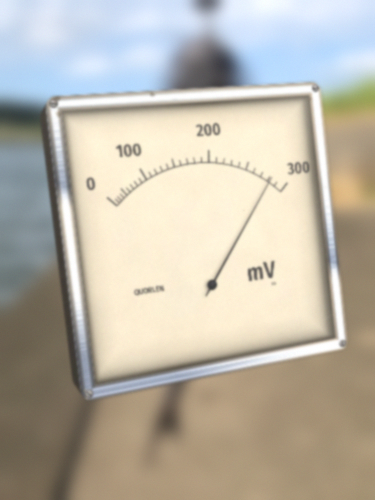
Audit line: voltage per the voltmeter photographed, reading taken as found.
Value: 280 mV
